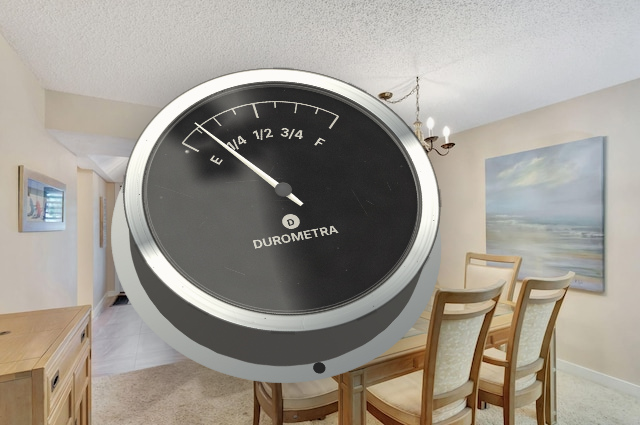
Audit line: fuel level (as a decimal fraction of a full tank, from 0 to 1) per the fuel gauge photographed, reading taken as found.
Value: 0.125
